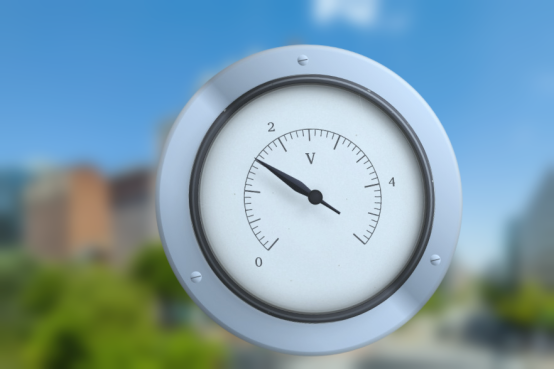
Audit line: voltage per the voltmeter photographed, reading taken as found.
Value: 1.5 V
